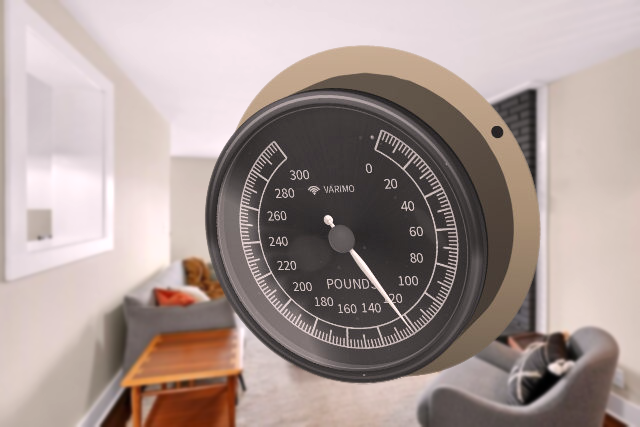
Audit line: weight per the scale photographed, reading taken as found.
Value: 120 lb
